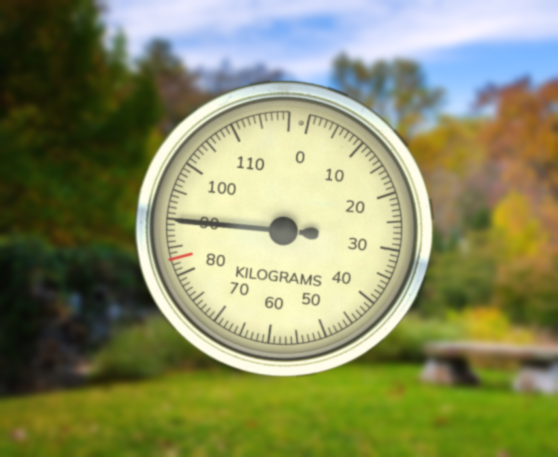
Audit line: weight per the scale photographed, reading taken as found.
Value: 90 kg
